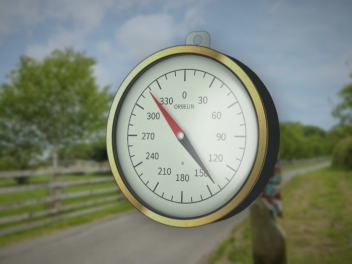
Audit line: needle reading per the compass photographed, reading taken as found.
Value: 320 °
